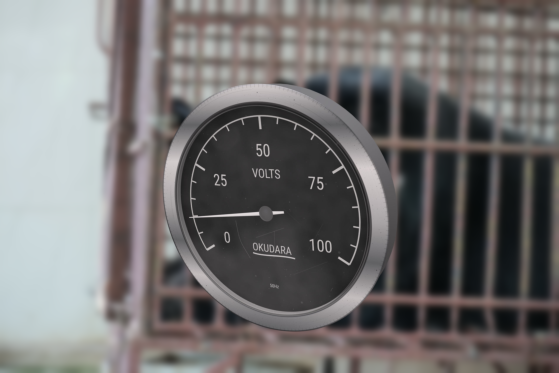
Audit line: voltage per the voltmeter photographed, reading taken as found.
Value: 10 V
